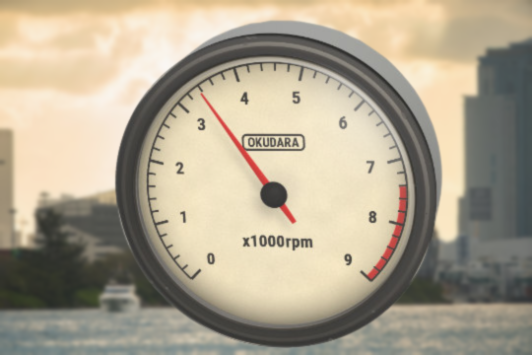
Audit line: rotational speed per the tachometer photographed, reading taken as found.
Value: 3400 rpm
